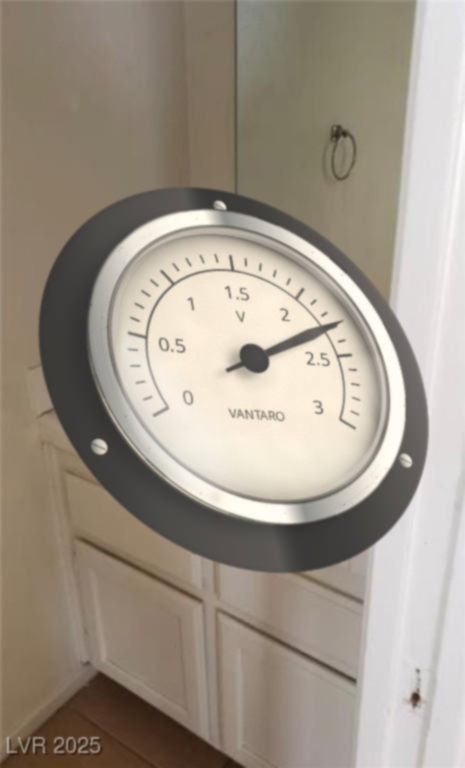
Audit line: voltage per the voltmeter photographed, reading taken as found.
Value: 2.3 V
